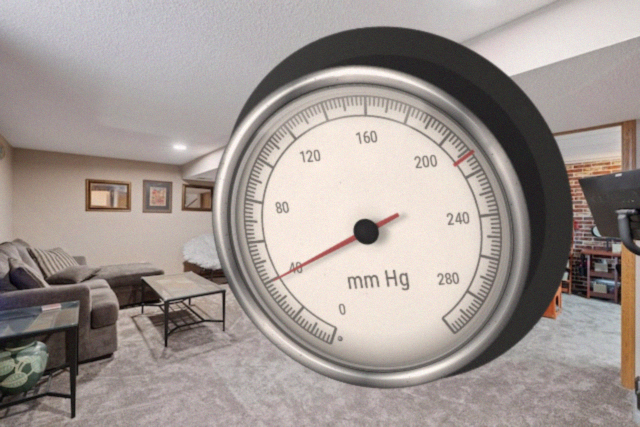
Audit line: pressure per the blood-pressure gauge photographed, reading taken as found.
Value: 40 mmHg
